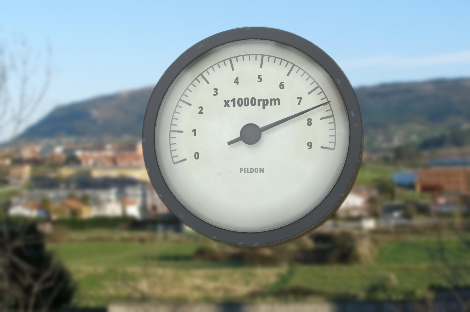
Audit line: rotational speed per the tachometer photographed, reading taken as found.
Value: 7600 rpm
